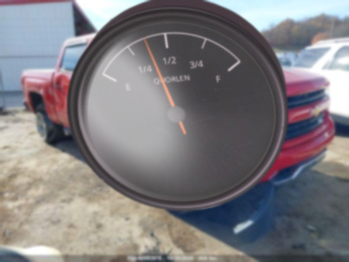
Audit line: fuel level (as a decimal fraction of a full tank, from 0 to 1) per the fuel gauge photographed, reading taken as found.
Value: 0.375
